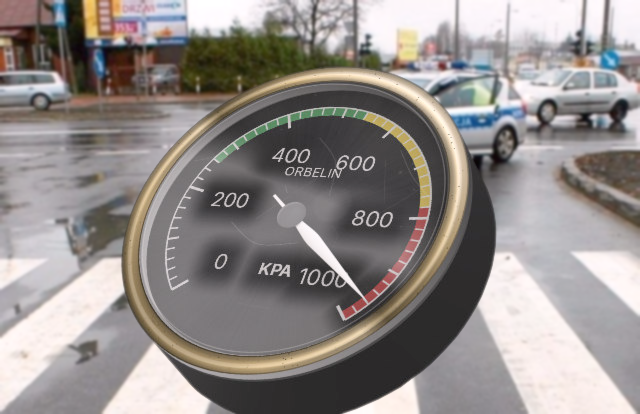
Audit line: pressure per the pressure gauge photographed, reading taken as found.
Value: 960 kPa
